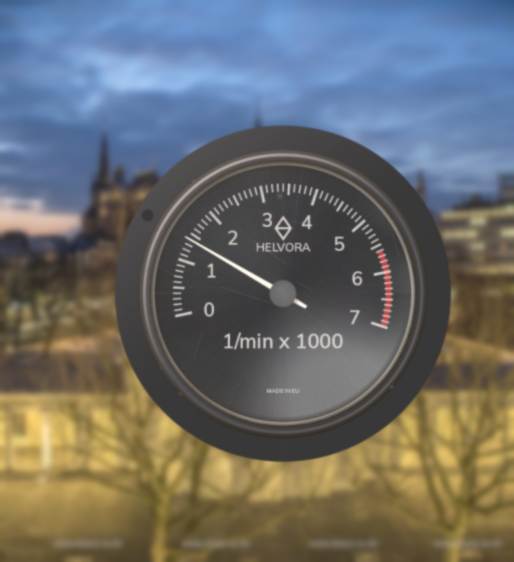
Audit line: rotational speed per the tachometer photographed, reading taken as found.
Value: 1400 rpm
